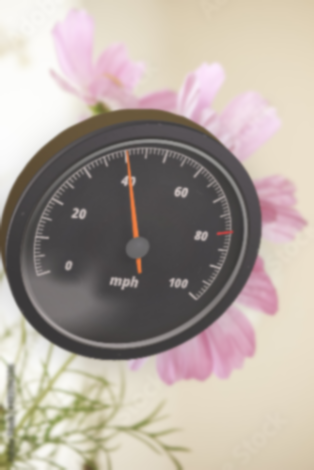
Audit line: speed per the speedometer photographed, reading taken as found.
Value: 40 mph
